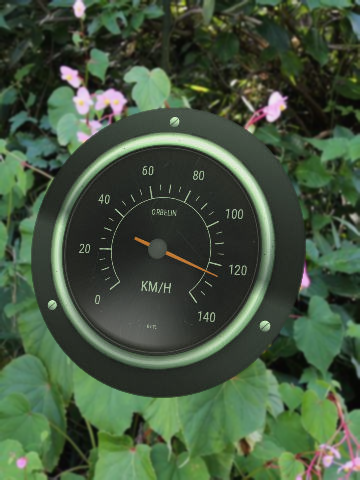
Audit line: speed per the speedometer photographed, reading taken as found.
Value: 125 km/h
